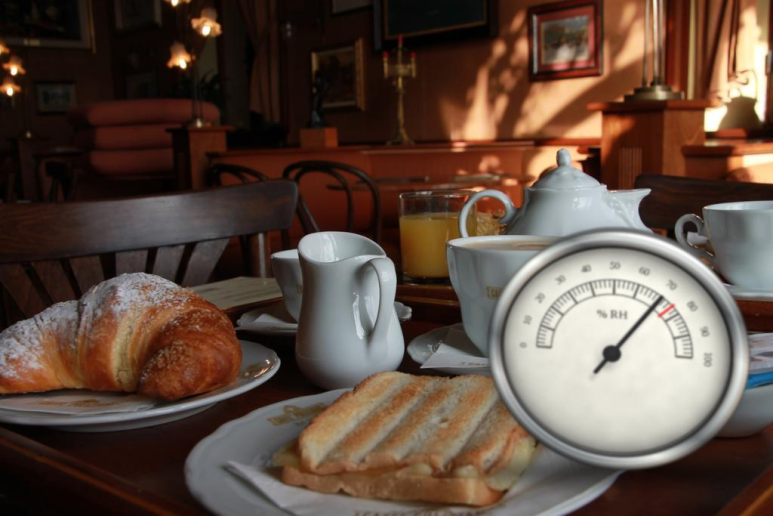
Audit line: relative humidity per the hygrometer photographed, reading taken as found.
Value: 70 %
